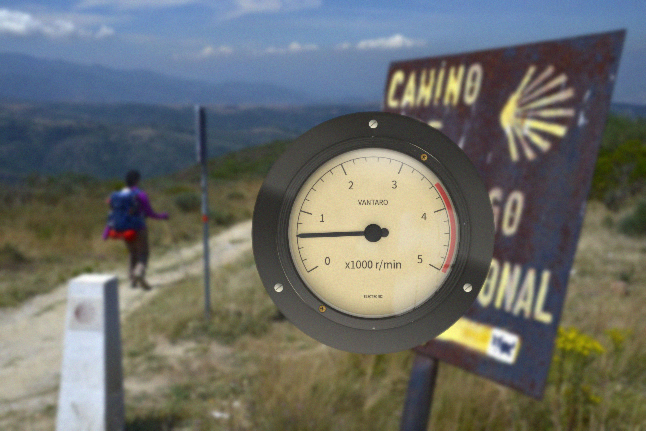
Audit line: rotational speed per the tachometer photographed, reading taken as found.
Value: 600 rpm
